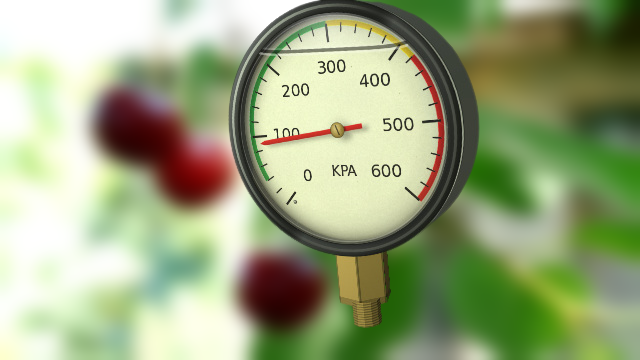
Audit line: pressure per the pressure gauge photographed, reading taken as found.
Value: 90 kPa
